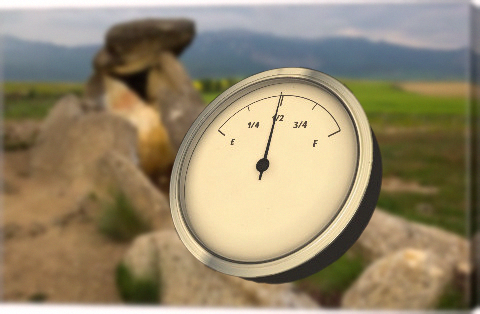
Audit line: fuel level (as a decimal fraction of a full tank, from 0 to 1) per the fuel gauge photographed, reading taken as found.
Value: 0.5
